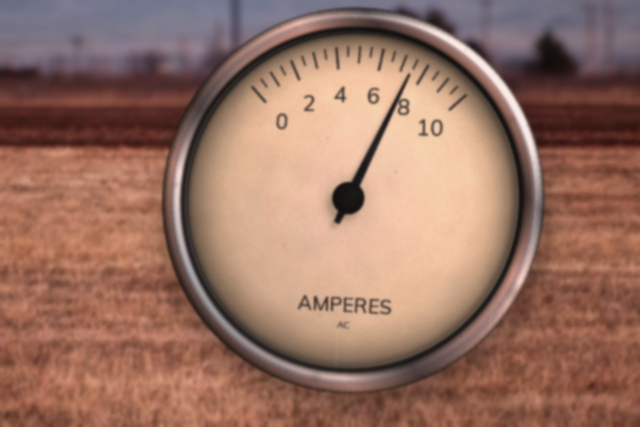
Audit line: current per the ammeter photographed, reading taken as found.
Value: 7.5 A
